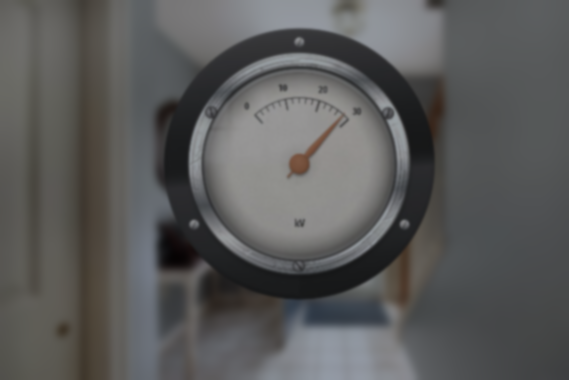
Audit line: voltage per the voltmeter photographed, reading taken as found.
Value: 28 kV
